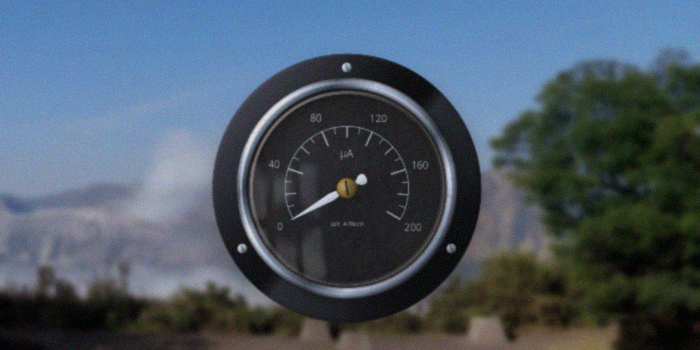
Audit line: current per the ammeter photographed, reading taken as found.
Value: 0 µA
